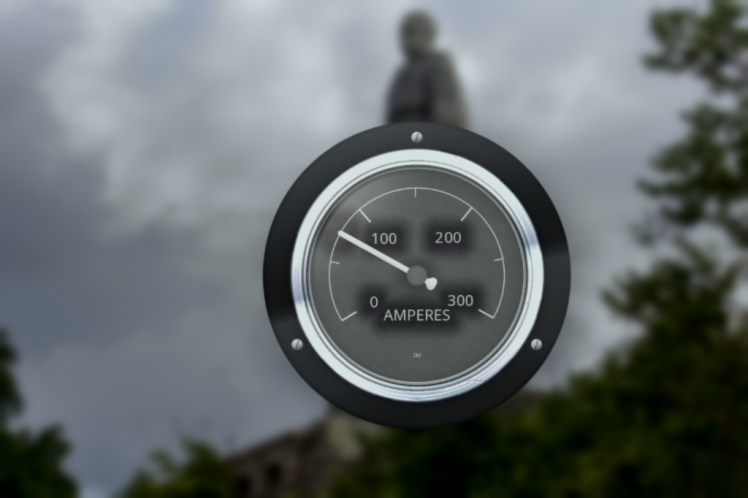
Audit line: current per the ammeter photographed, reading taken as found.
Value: 75 A
